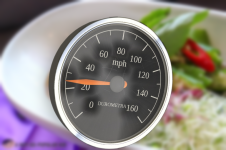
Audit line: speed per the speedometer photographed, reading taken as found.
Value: 25 mph
